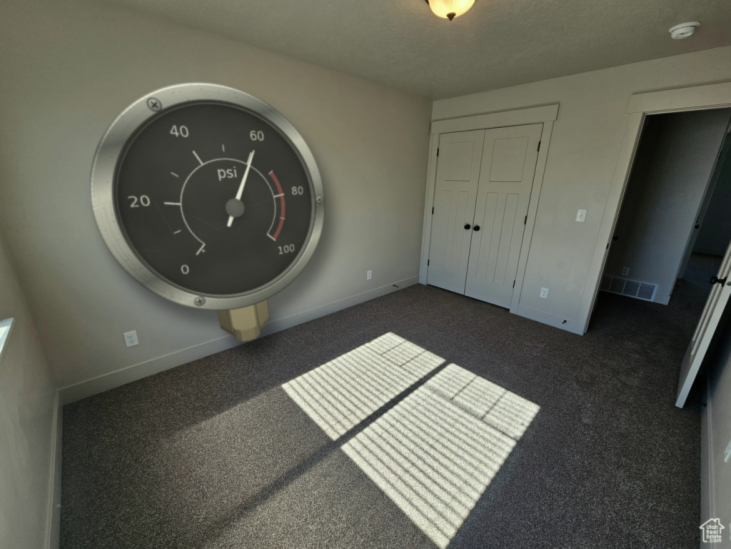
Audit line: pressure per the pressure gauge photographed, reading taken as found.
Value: 60 psi
